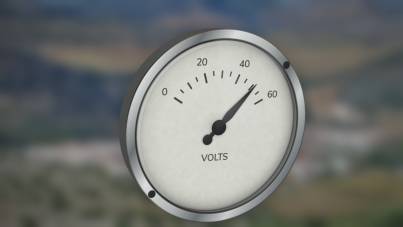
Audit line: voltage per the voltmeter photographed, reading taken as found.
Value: 50 V
